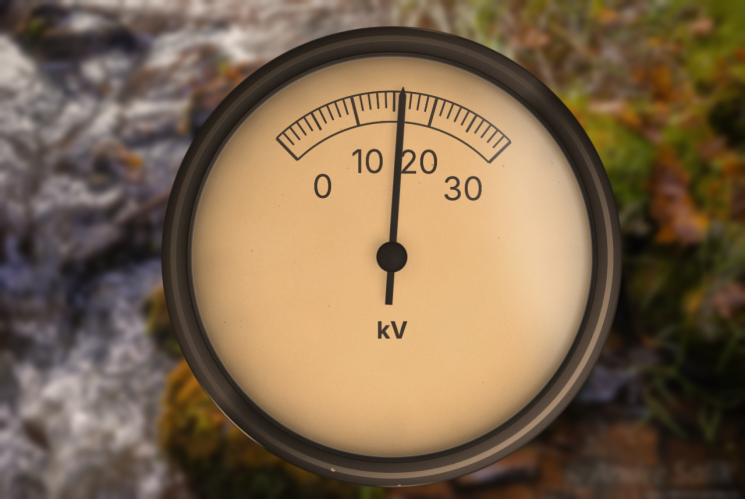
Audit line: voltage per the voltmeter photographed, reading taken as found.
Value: 16 kV
